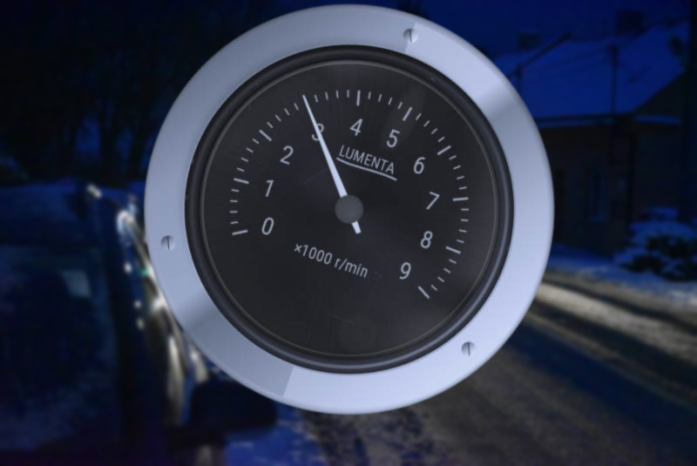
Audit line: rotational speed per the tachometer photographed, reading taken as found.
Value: 3000 rpm
